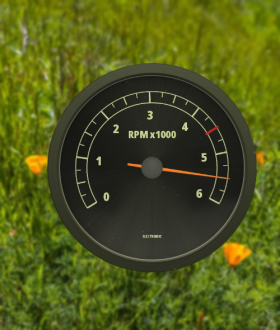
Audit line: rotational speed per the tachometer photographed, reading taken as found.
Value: 5500 rpm
